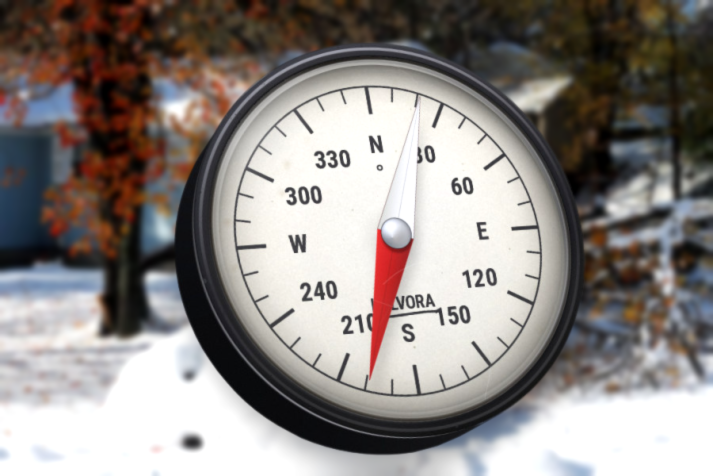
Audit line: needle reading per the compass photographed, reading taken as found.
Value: 200 °
